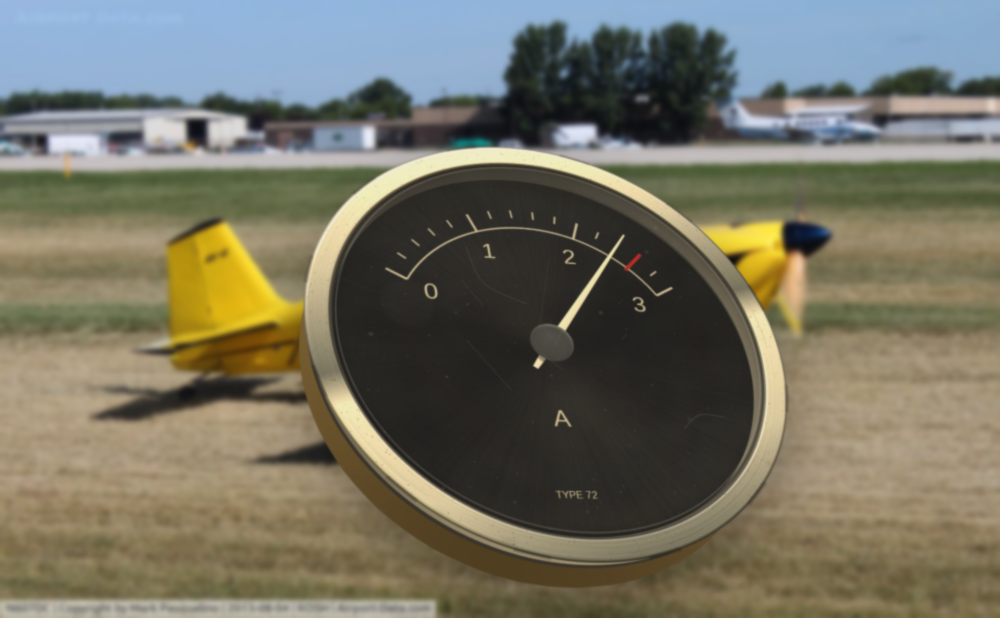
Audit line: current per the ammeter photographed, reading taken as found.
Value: 2.4 A
